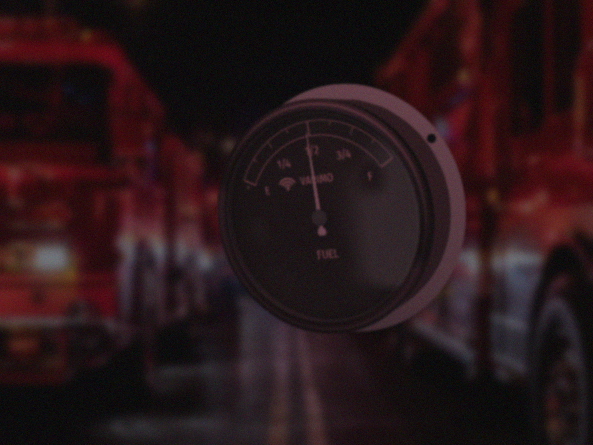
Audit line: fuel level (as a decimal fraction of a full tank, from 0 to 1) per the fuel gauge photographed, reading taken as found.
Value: 0.5
